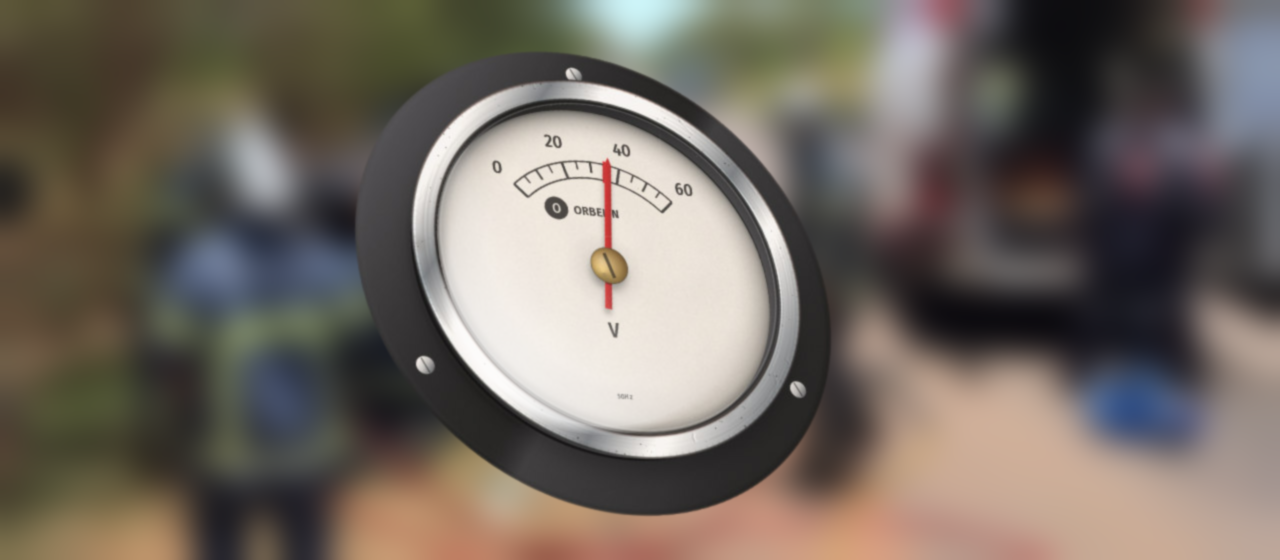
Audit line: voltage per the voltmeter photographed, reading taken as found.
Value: 35 V
